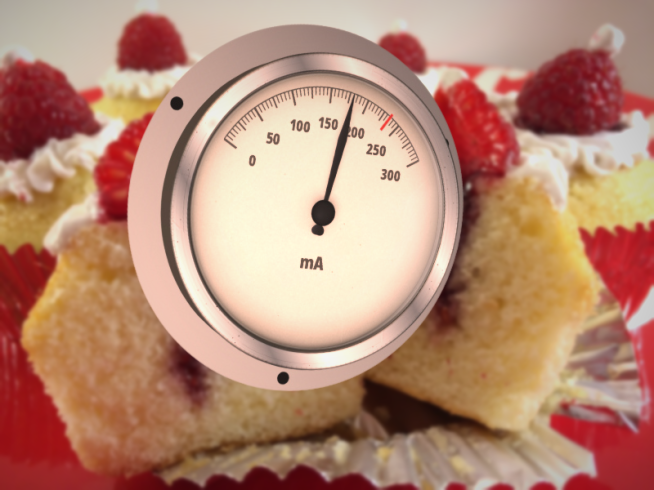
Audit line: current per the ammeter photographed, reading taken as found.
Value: 175 mA
